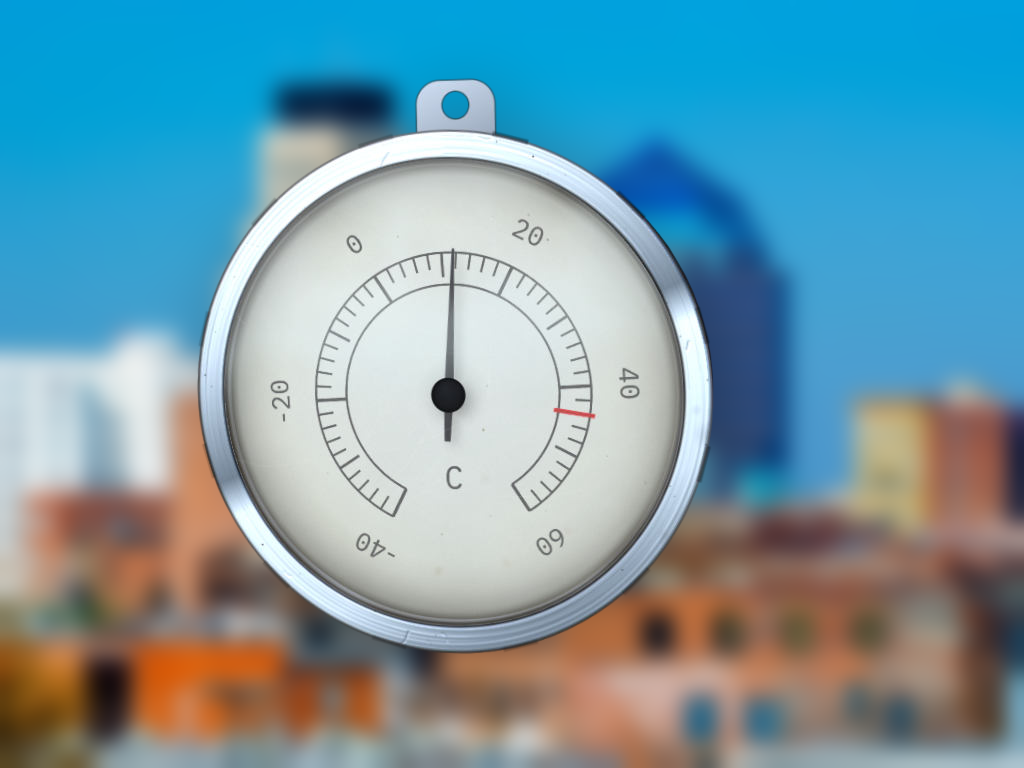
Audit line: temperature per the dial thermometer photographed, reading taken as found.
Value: 12 °C
